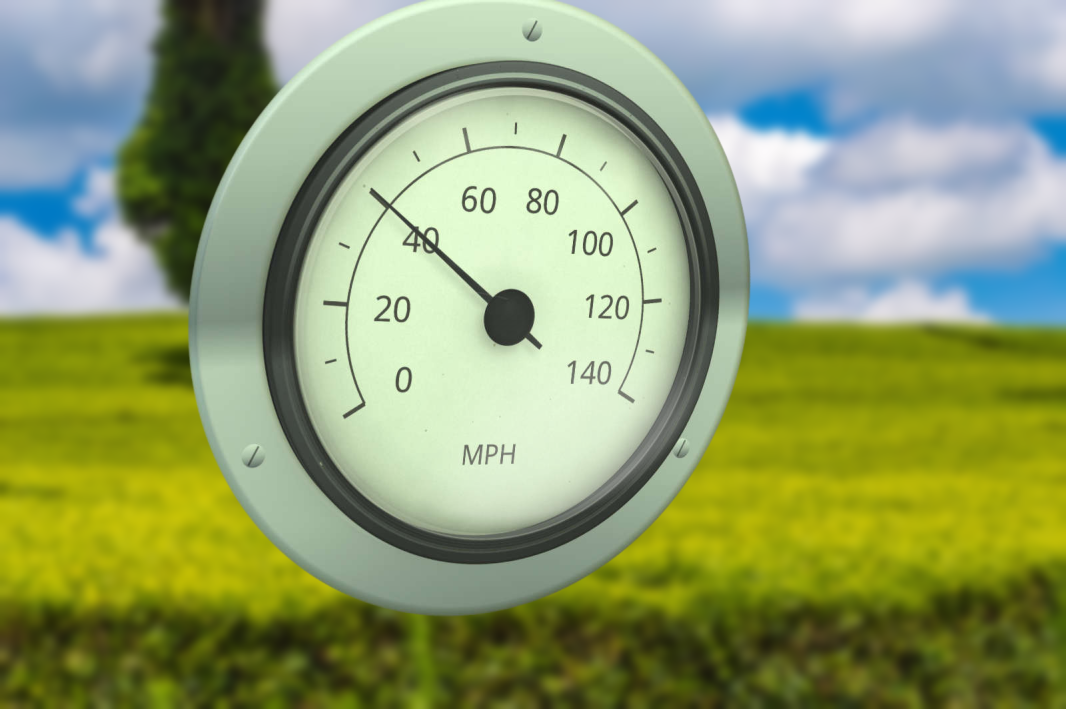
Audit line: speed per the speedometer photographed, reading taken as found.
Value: 40 mph
